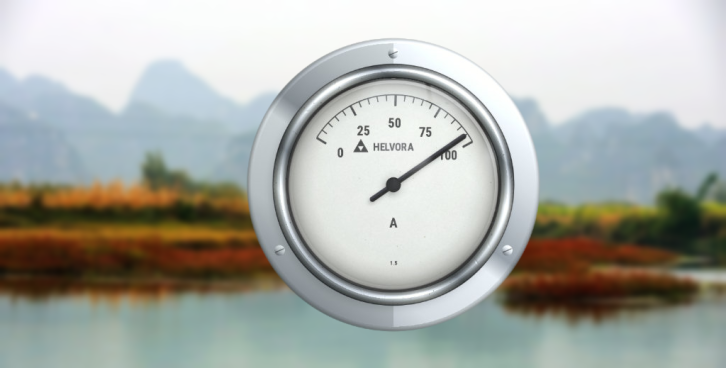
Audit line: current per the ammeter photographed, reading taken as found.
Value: 95 A
